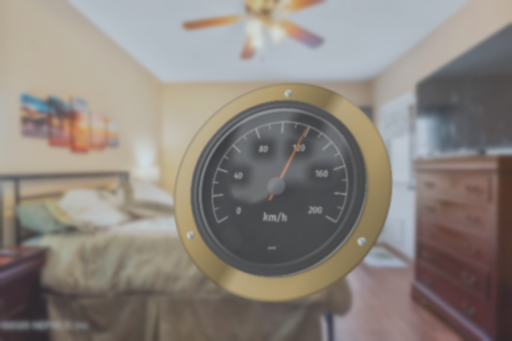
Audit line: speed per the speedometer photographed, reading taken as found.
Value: 120 km/h
